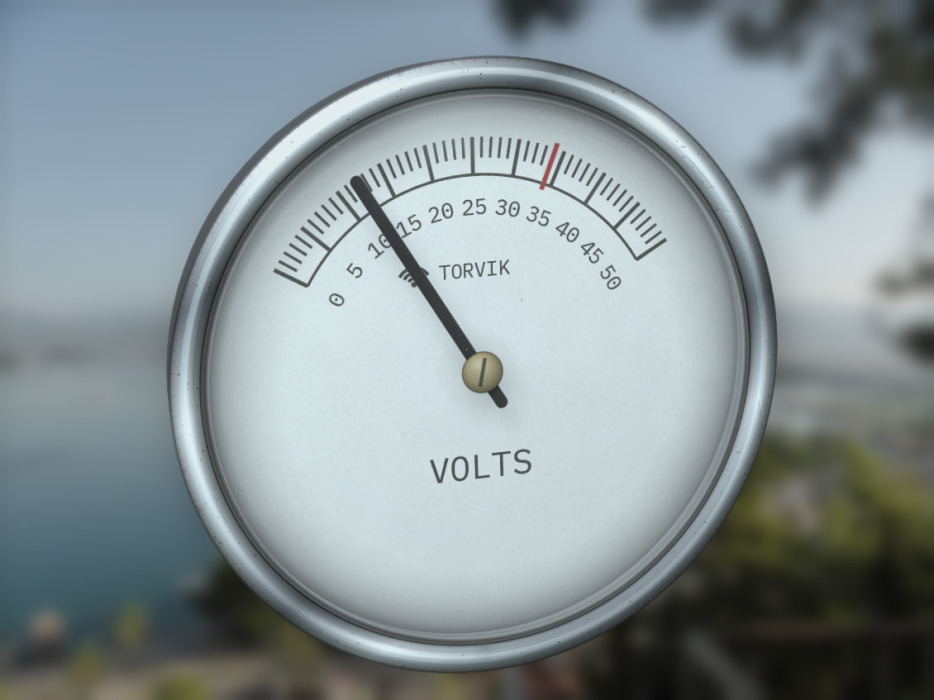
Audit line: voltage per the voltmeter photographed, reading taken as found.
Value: 12 V
